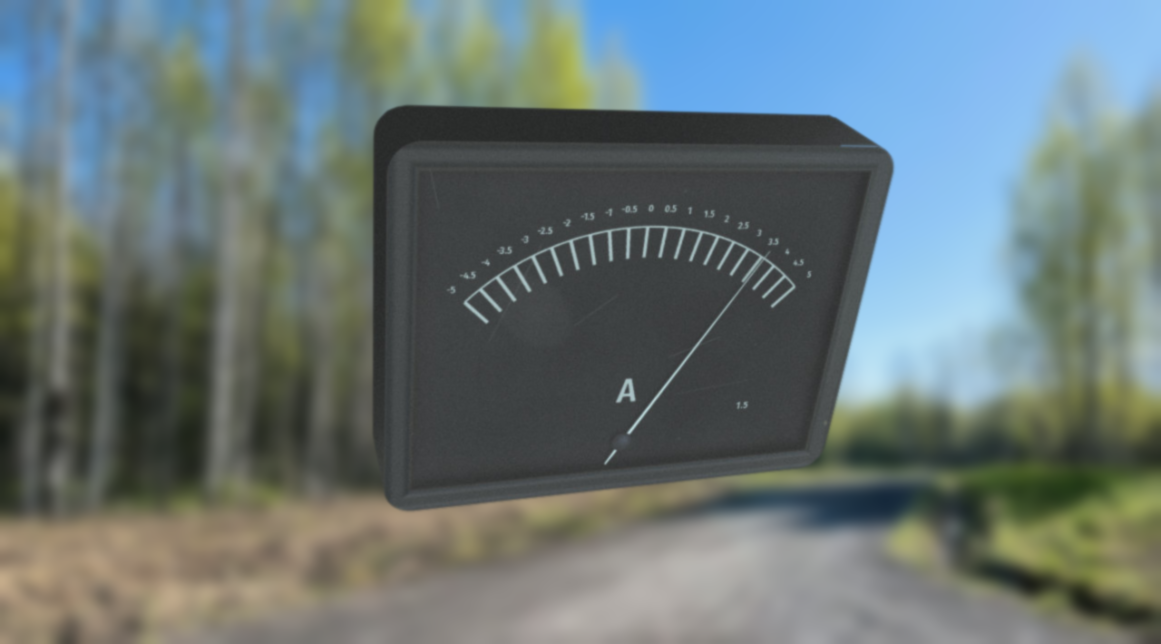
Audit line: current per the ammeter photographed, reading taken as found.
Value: 3.5 A
